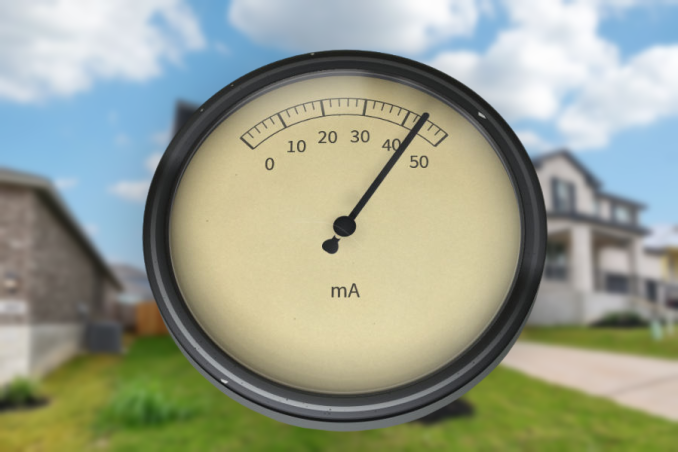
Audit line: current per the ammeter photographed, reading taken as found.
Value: 44 mA
